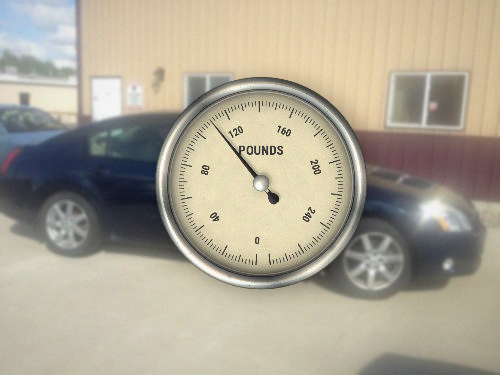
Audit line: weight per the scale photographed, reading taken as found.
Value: 110 lb
